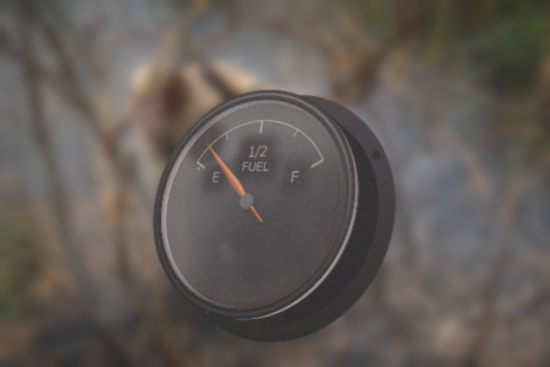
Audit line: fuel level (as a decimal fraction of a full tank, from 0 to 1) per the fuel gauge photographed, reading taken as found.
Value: 0.125
